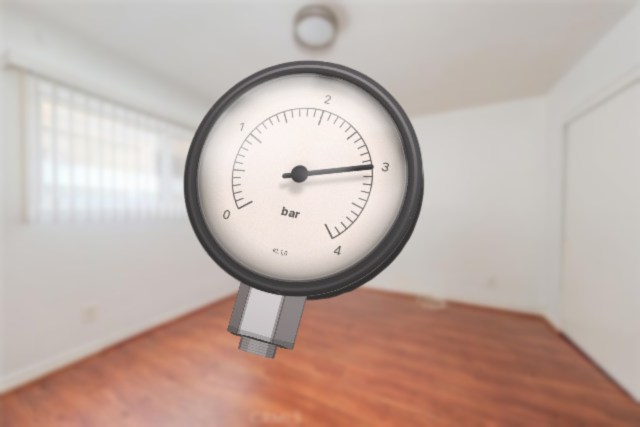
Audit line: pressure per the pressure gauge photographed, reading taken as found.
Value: 3 bar
